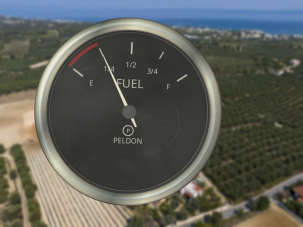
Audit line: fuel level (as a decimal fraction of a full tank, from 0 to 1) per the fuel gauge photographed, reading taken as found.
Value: 0.25
